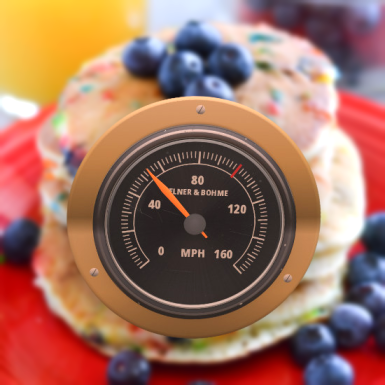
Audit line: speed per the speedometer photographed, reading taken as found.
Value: 54 mph
